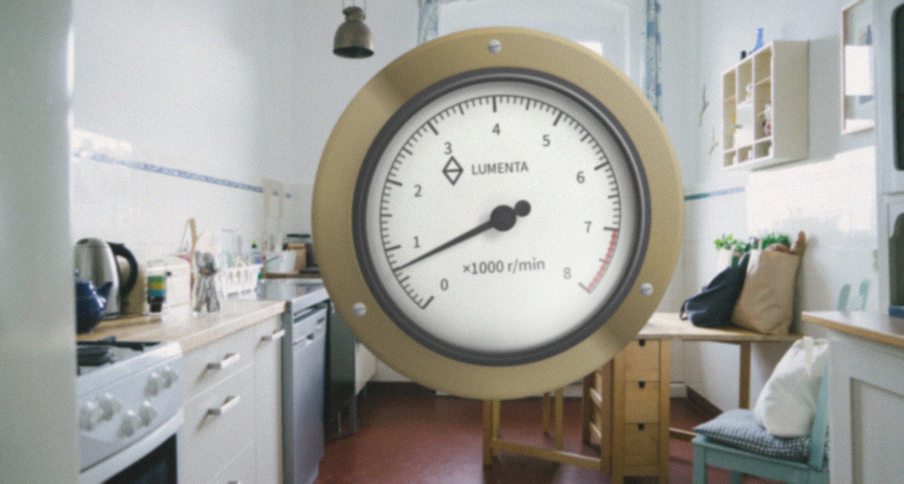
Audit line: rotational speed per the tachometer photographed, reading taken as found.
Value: 700 rpm
